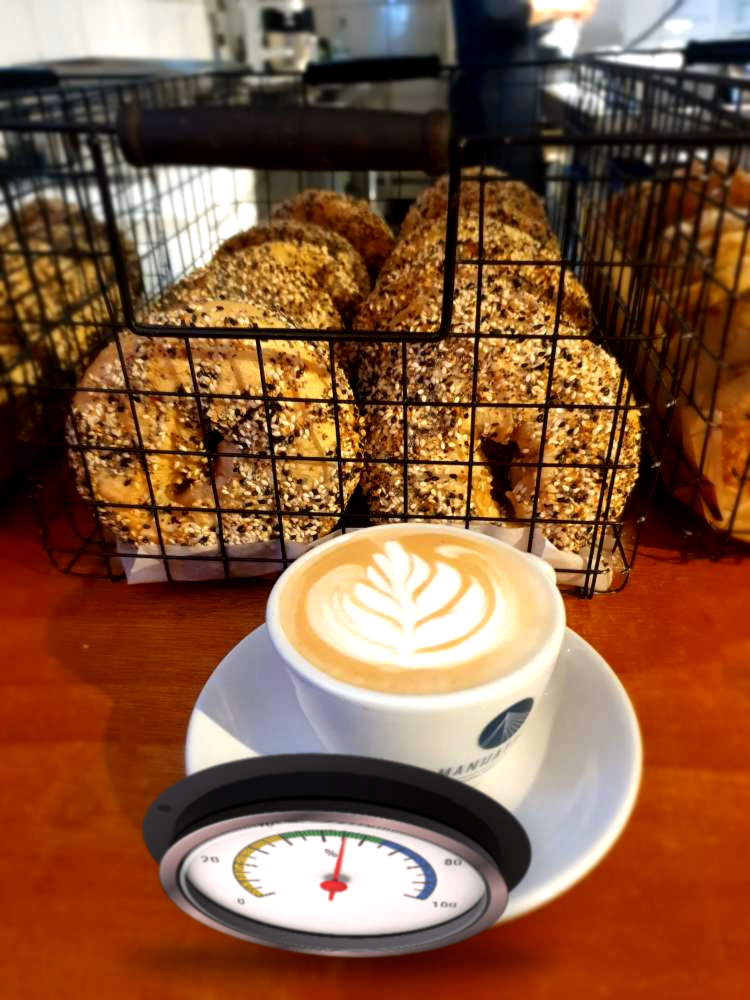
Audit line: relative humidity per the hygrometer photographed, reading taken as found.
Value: 55 %
